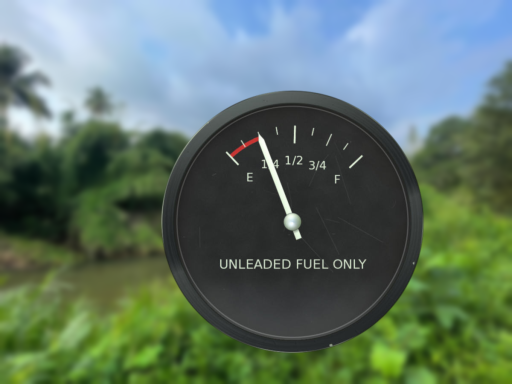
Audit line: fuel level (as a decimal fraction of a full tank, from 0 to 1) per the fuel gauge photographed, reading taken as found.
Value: 0.25
